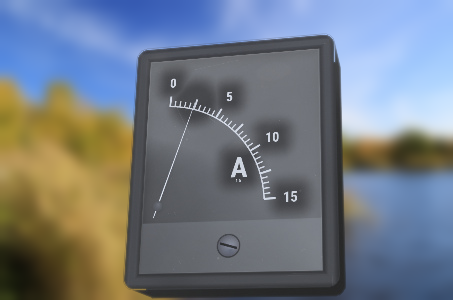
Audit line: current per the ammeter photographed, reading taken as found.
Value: 2.5 A
